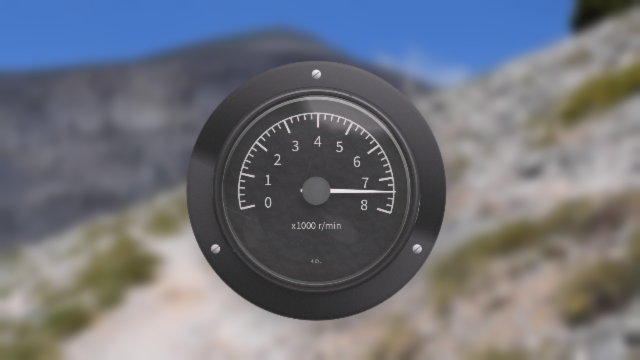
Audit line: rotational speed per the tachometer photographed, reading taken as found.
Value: 7400 rpm
